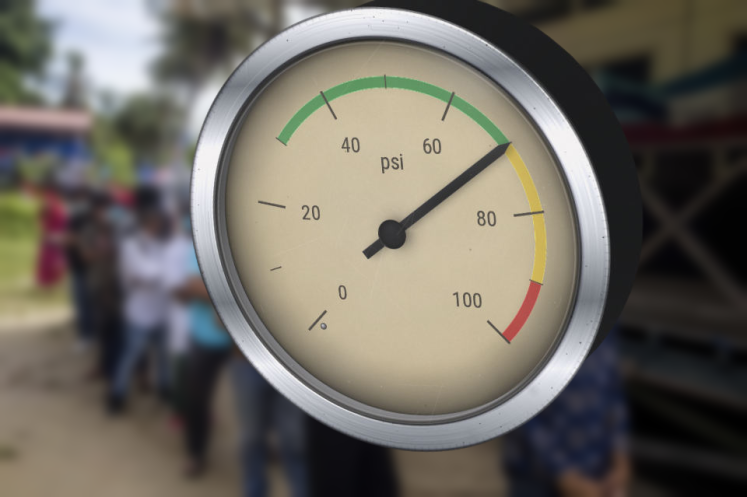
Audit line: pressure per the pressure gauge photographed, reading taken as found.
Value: 70 psi
